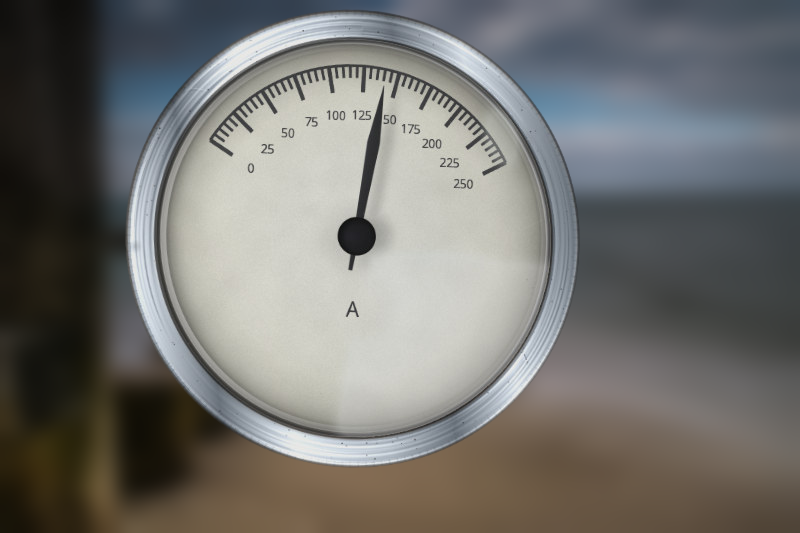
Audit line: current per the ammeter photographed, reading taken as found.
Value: 140 A
